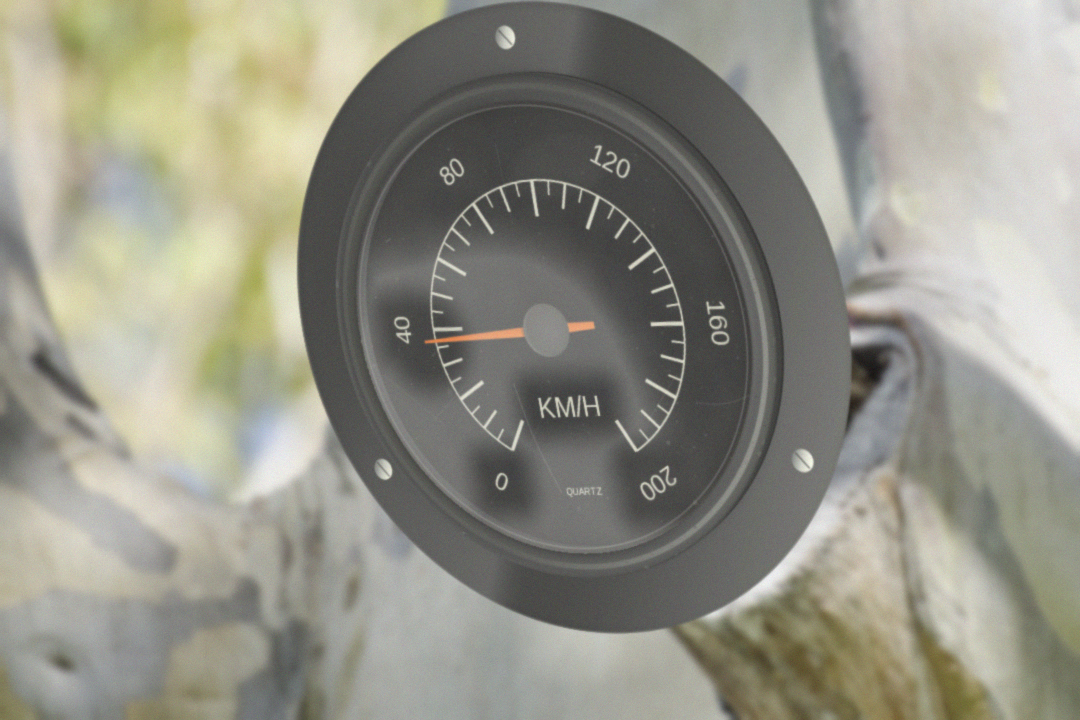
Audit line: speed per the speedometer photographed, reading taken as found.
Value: 37.5 km/h
